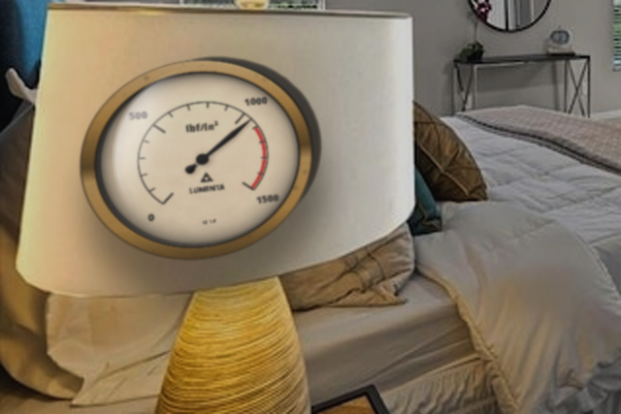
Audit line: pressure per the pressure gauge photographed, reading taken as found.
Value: 1050 psi
